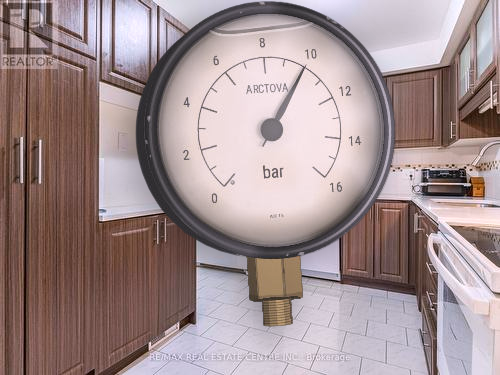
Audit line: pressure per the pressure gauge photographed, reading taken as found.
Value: 10 bar
